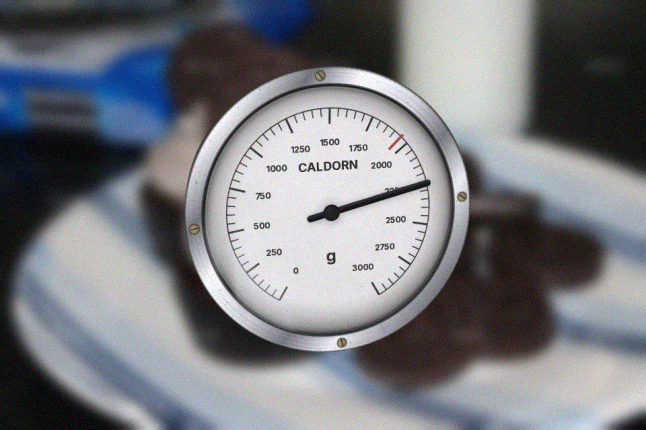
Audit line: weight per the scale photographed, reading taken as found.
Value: 2250 g
